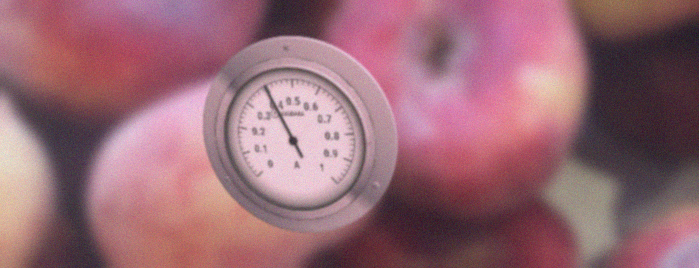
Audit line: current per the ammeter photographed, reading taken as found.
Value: 0.4 A
